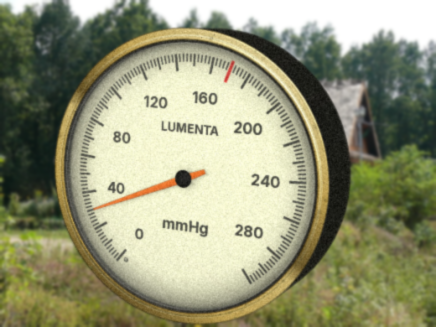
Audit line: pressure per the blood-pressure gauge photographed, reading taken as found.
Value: 30 mmHg
